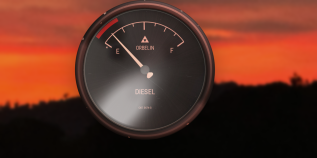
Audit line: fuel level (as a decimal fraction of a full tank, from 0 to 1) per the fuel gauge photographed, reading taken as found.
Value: 0.125
